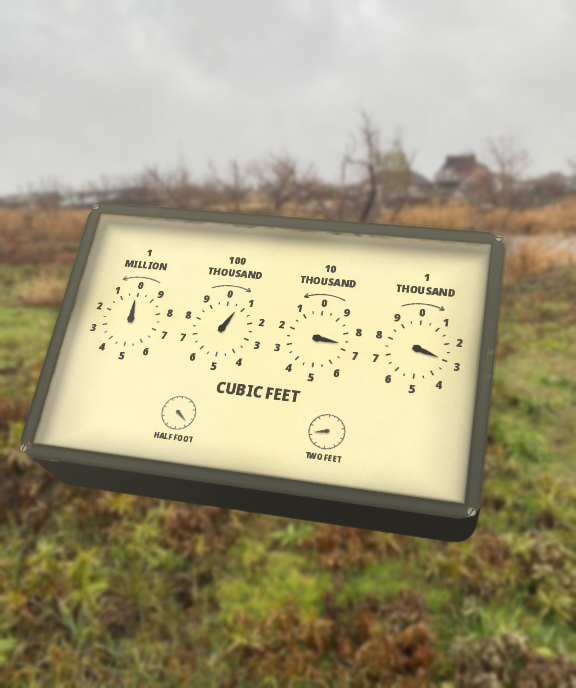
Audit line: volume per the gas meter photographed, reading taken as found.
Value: 7300 ft³
